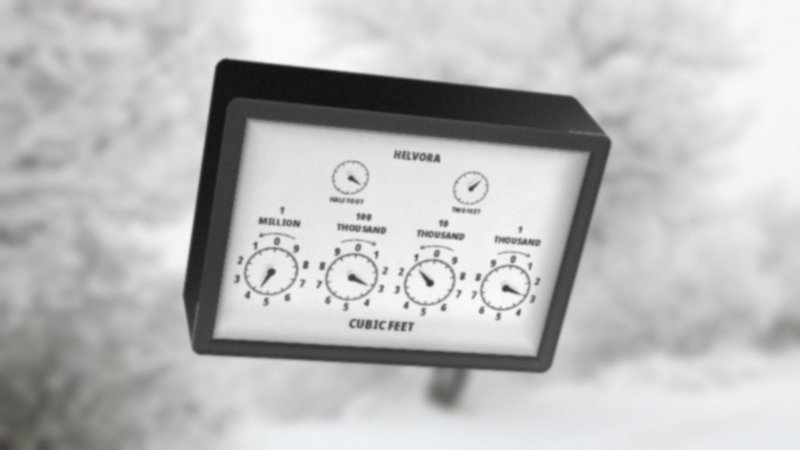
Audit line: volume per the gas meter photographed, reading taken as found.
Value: 431300 ft³
